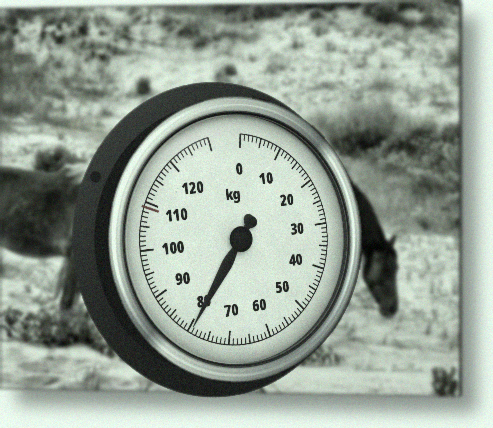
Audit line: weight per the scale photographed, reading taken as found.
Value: 80 kg
